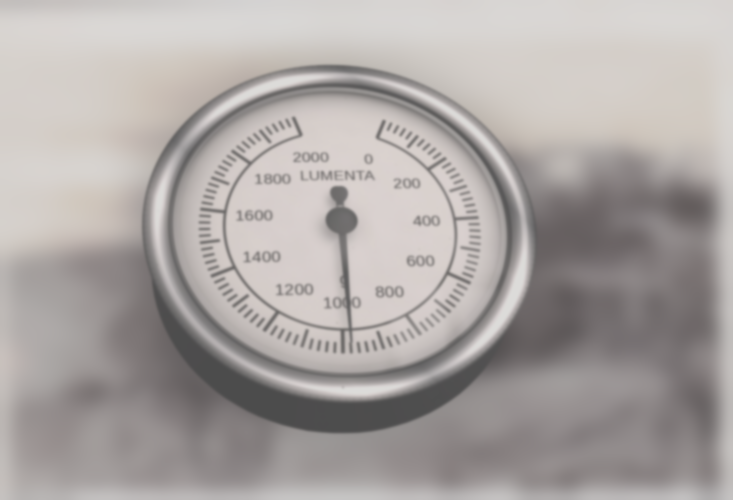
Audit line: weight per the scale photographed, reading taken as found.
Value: 980 g
